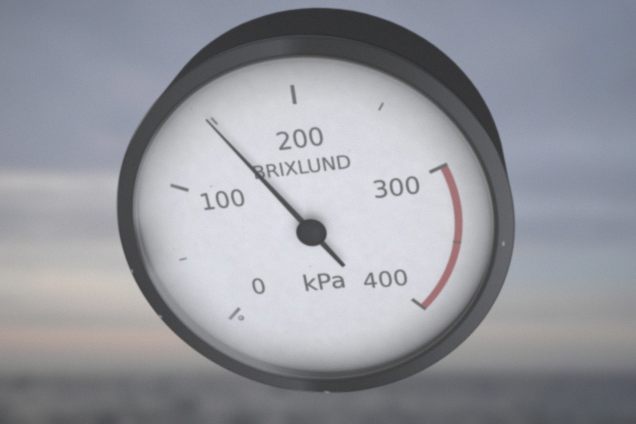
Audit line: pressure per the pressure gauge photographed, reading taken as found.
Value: 150 kPa
